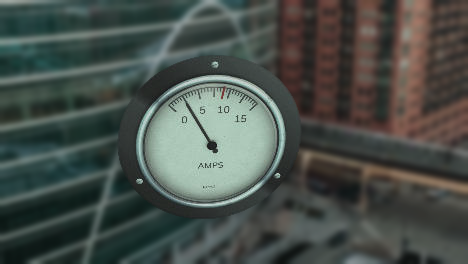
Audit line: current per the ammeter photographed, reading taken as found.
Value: 2.5 A
